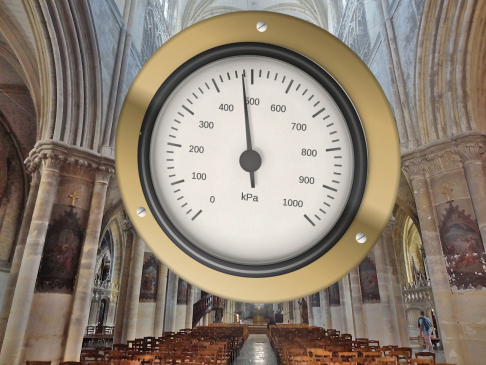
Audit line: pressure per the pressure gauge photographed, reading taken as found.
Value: 480 kPa
